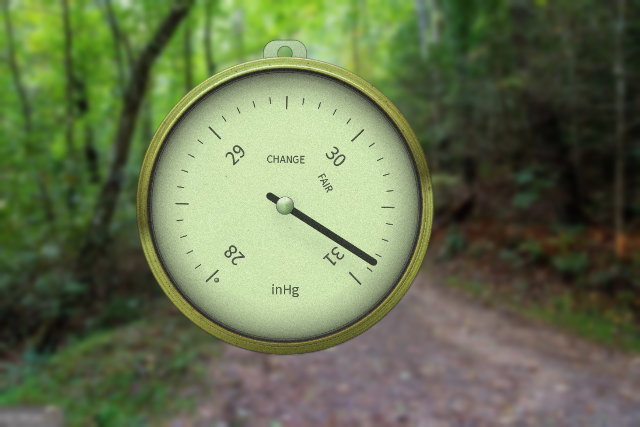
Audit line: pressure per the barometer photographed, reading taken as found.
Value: 30.85 inHg
